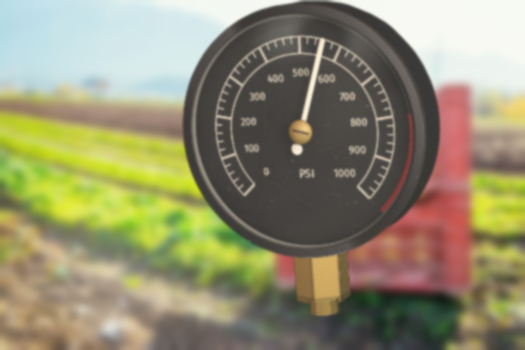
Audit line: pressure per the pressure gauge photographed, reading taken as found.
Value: 560 psi
